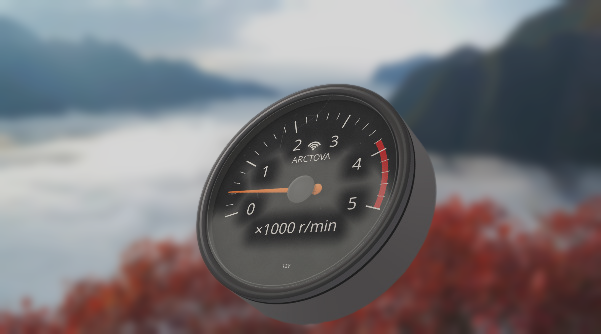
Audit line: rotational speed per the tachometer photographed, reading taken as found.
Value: 400 rpm
